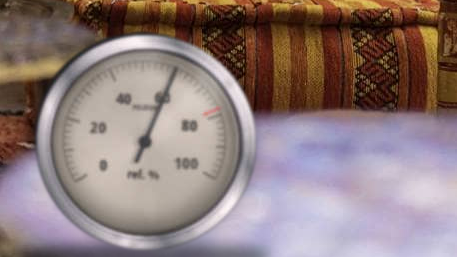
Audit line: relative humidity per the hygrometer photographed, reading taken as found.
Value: 60 %
